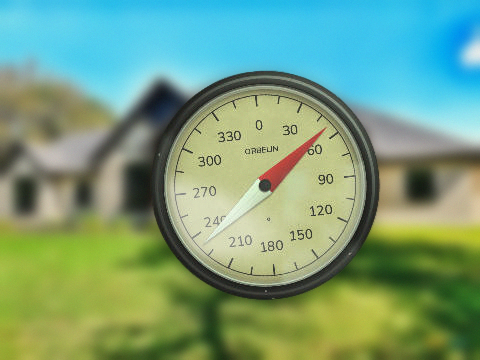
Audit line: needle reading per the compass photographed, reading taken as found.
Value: 52.5 °
